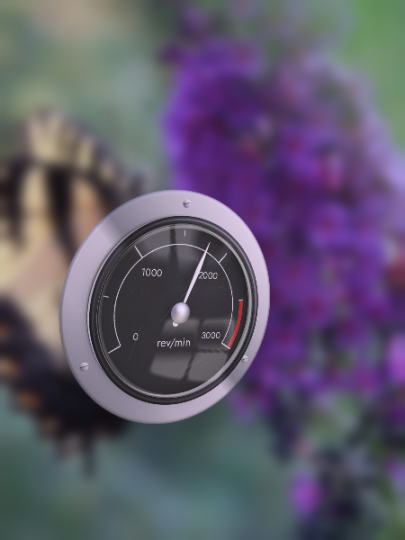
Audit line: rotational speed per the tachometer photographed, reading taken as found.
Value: 1750 rpm
